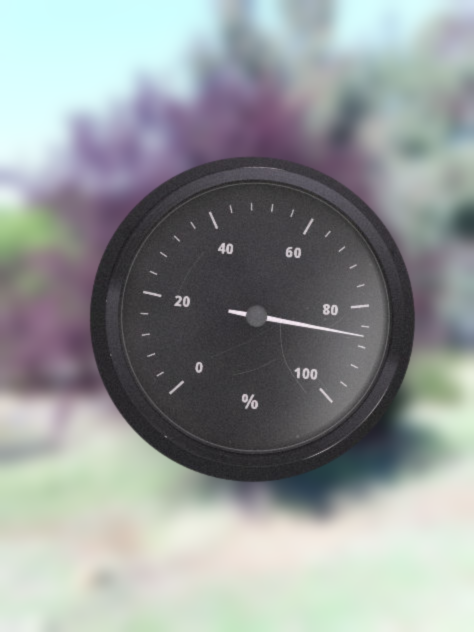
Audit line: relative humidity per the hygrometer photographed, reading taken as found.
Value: 86 %
